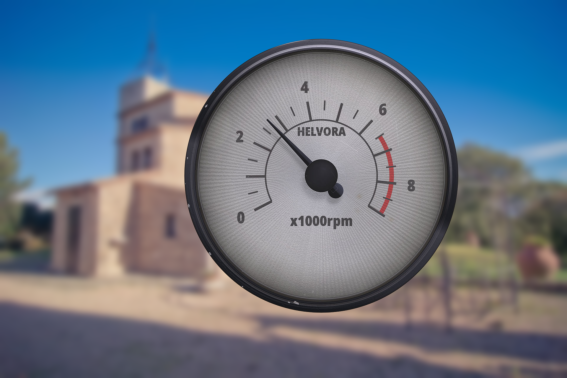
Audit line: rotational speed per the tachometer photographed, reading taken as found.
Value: 2750 rpm
